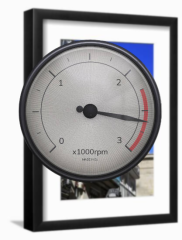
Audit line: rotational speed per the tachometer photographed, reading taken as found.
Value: 2625 rpm
